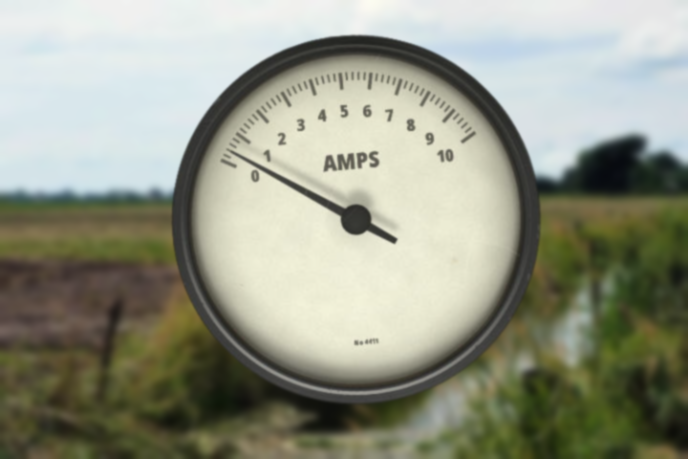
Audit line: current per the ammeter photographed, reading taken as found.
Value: 0.4 A
